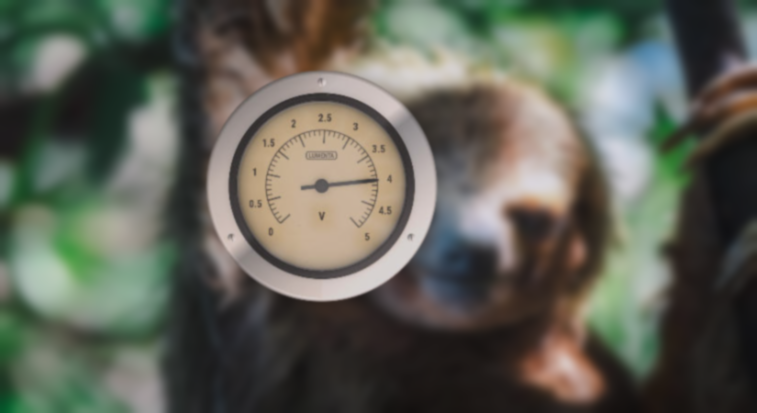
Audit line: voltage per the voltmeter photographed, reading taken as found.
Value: 4 V
